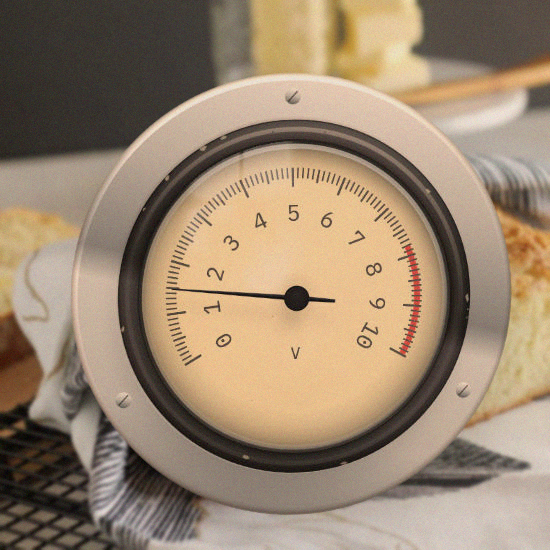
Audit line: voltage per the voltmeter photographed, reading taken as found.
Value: 1.5 V
